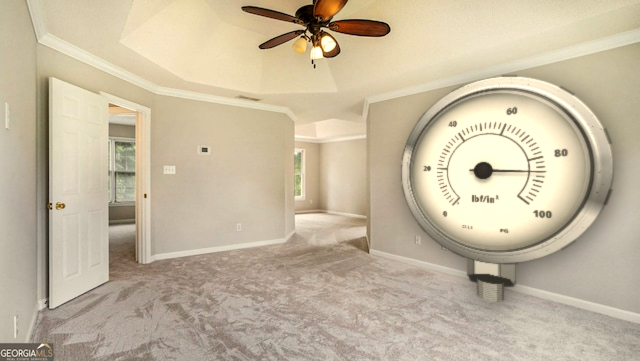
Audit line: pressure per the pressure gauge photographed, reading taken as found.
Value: 86 psi
